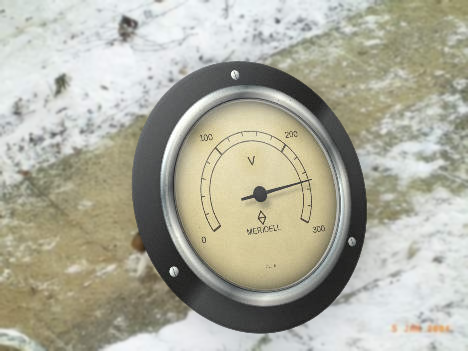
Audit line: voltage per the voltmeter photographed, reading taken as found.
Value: 250 V
